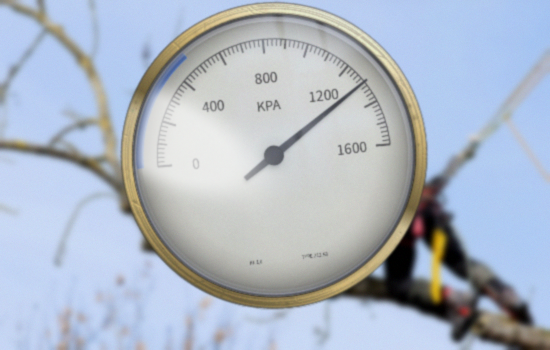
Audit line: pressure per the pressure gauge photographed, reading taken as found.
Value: 1300 kPa
